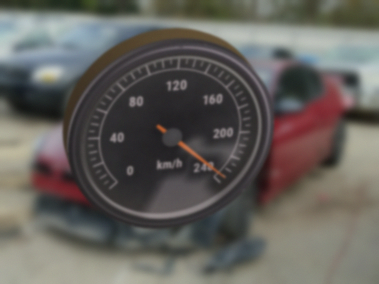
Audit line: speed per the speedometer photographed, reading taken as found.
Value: 235 km/h
